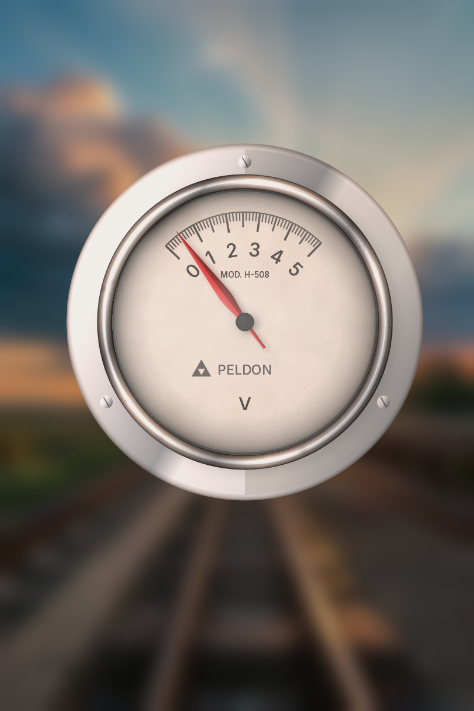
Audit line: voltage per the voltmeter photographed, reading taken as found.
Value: 0.5 V
